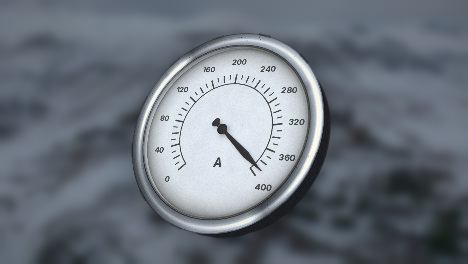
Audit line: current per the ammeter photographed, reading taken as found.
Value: 390 A
